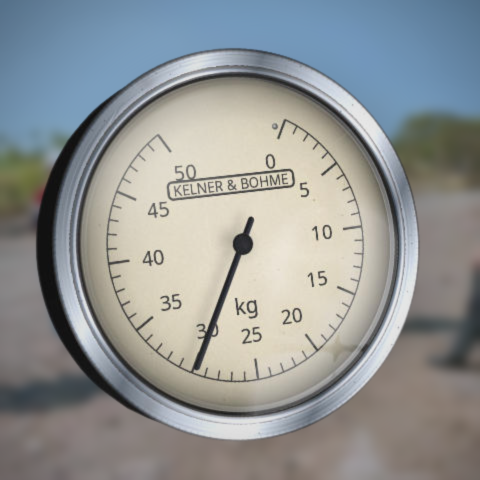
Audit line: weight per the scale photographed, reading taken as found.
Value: 30 kg
